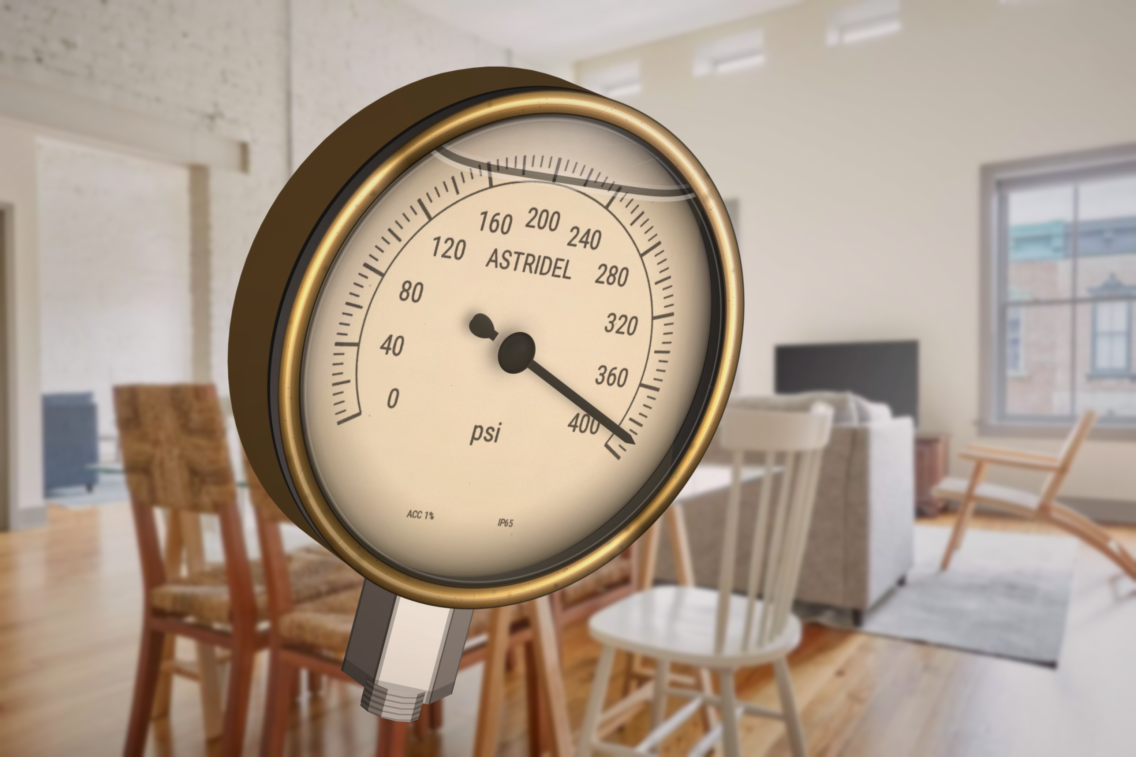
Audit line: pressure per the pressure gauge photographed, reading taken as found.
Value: 390 psi
